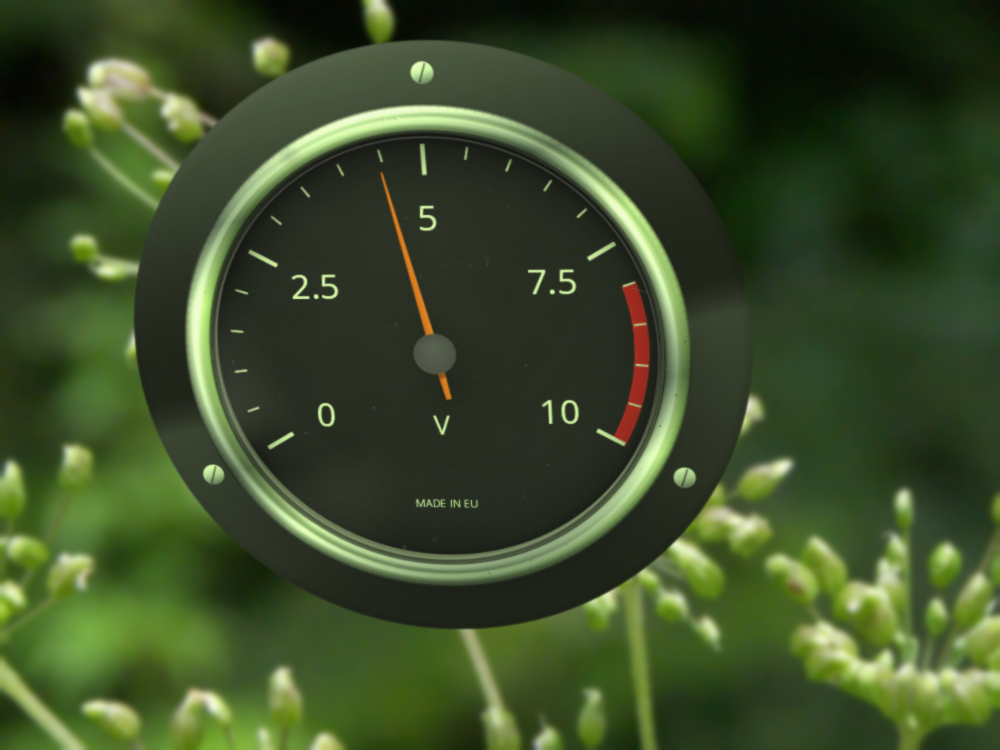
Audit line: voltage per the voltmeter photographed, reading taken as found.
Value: 4.5 V
